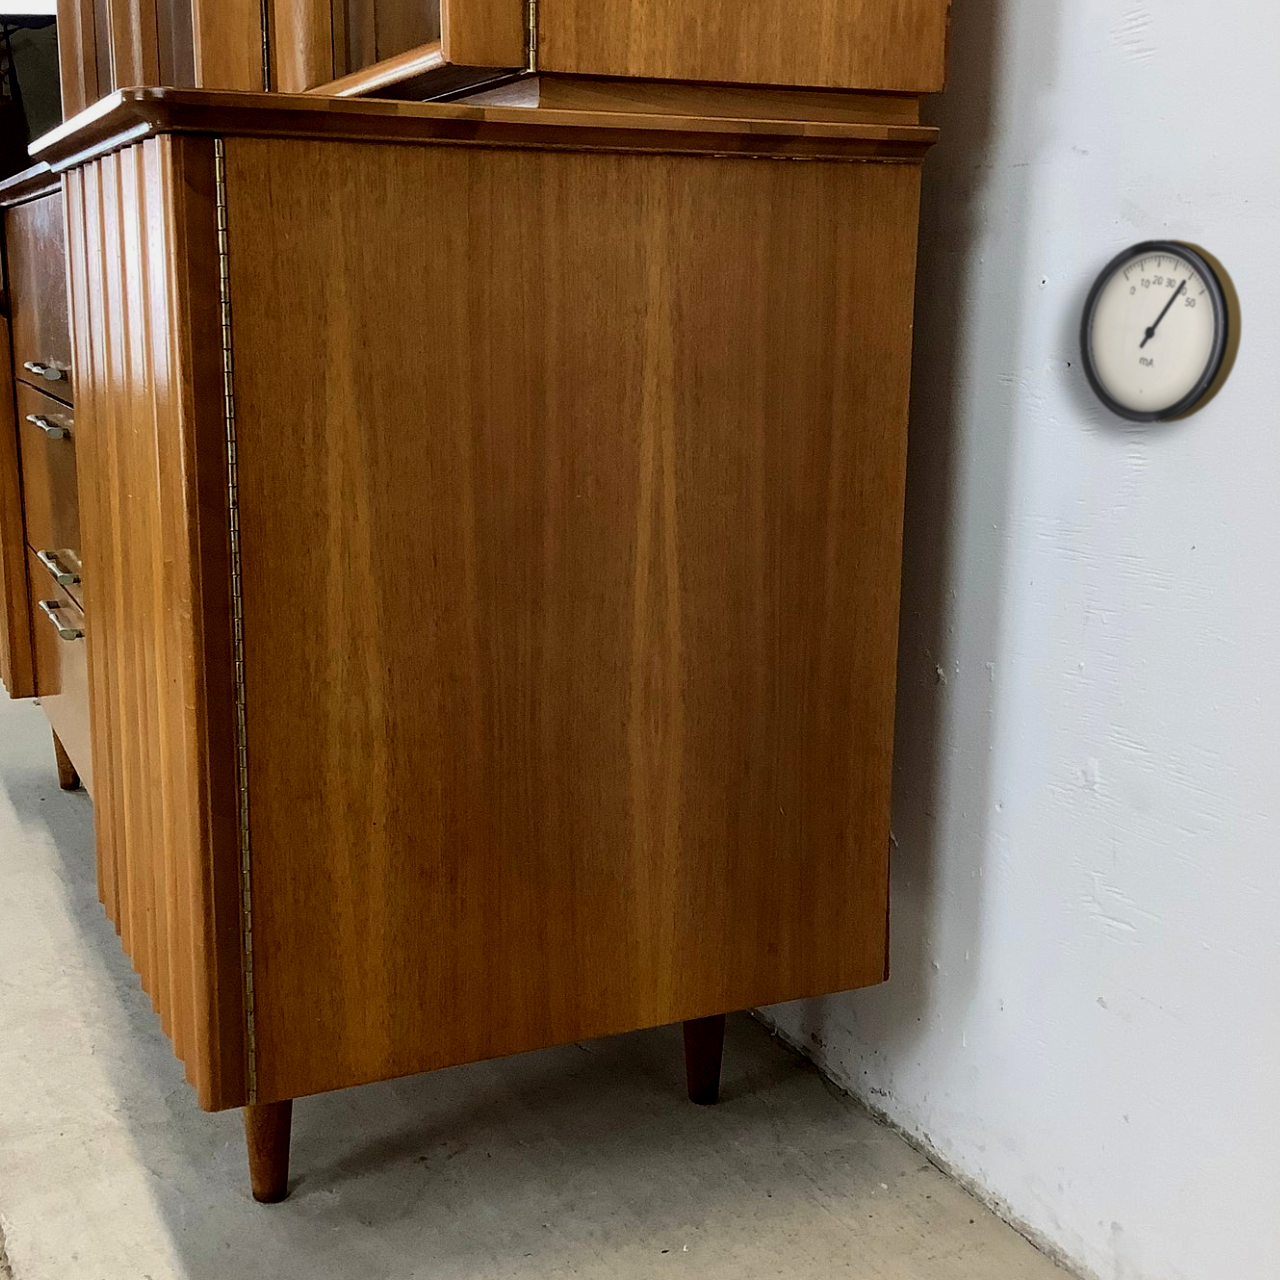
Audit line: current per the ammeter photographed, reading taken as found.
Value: 40 mA
